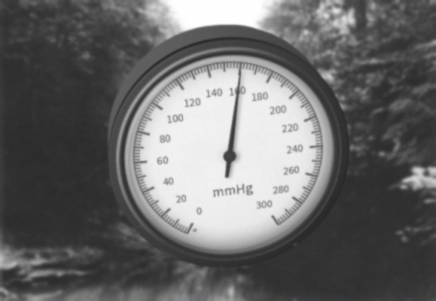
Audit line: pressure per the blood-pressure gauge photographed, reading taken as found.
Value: 160 mmHg
